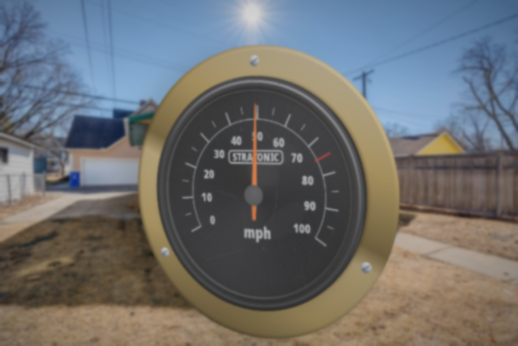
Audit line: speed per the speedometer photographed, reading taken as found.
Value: 50 mph
